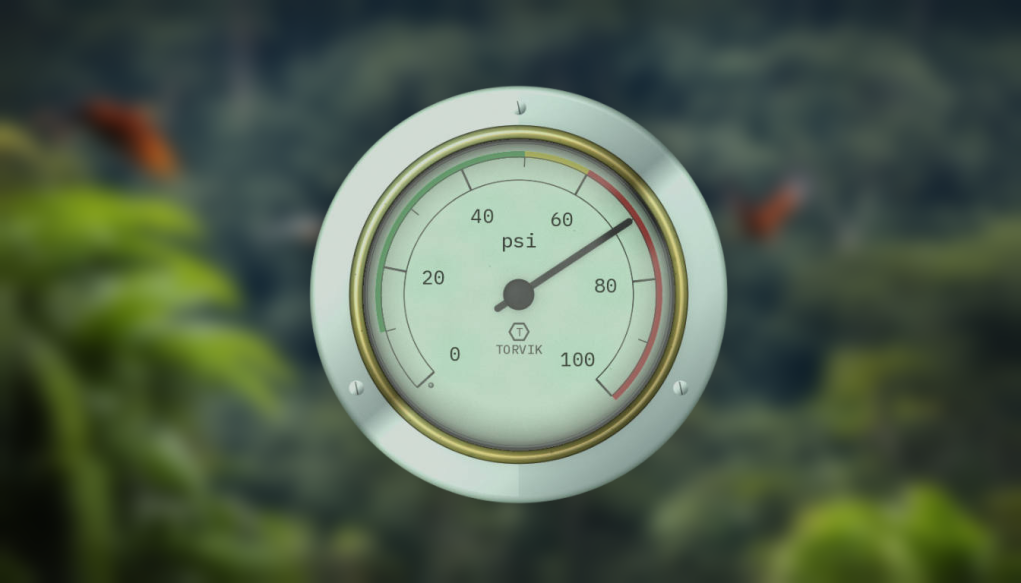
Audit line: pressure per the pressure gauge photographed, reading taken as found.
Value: 70 psi
